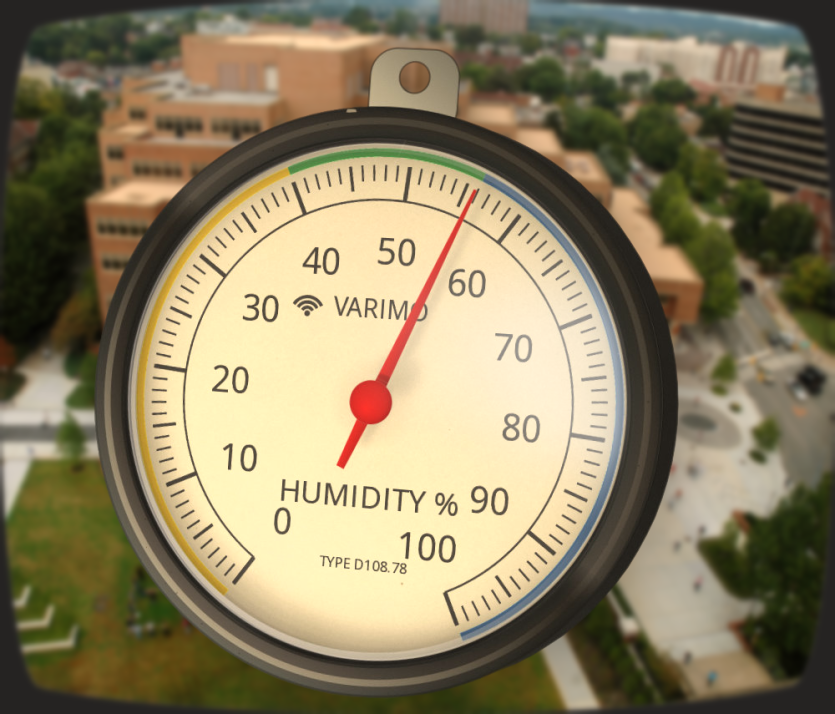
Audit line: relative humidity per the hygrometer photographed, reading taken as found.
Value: 56 %
